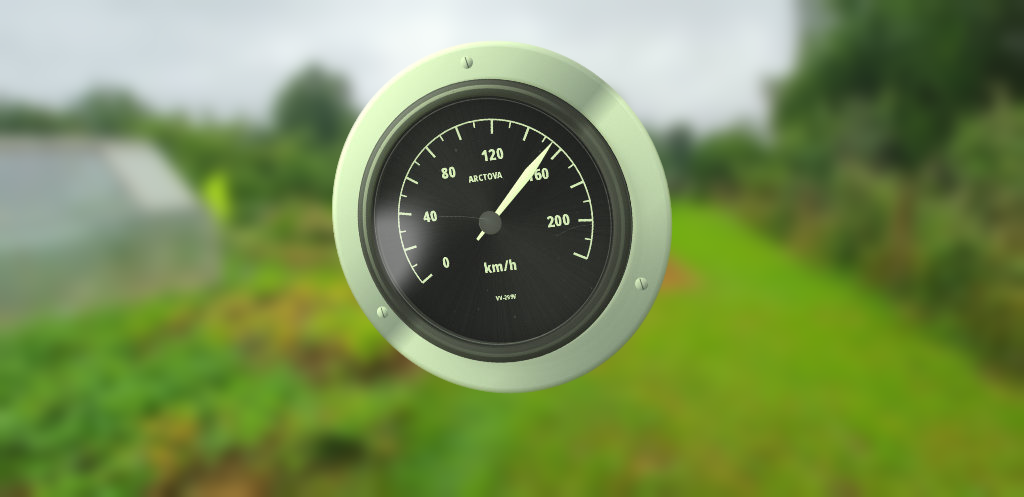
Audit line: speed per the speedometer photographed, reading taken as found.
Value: 155 km/h
